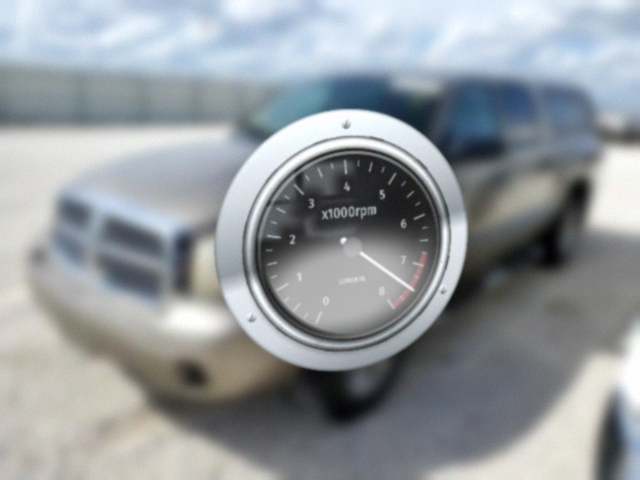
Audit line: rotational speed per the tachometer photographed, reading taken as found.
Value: 7500 rpm
